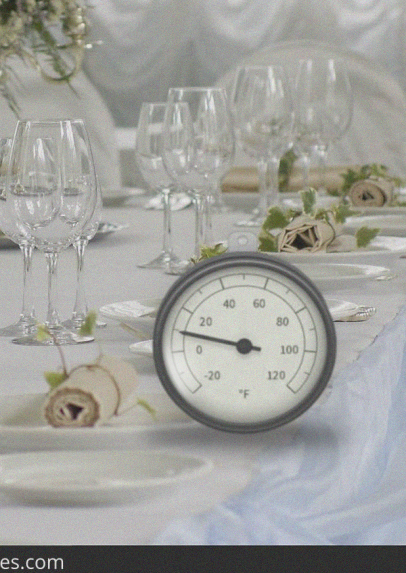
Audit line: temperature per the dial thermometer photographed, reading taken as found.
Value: 10 °F
